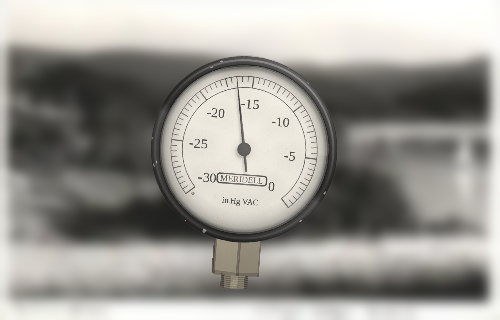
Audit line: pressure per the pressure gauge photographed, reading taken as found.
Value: -16.5 inHg
